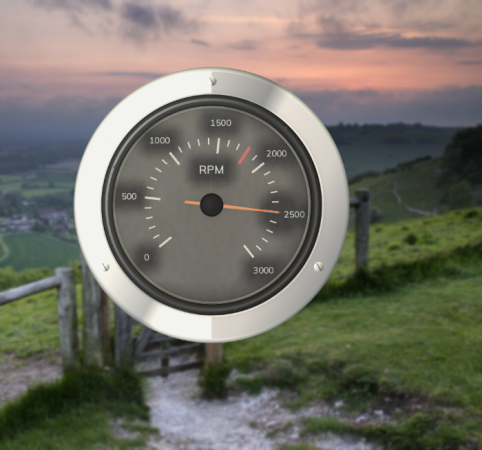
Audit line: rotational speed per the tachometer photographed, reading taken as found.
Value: 2500 rpm
